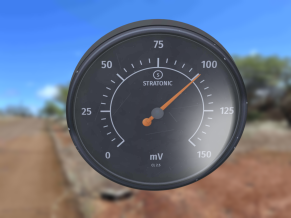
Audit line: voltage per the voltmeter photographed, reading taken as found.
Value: 100 mV
